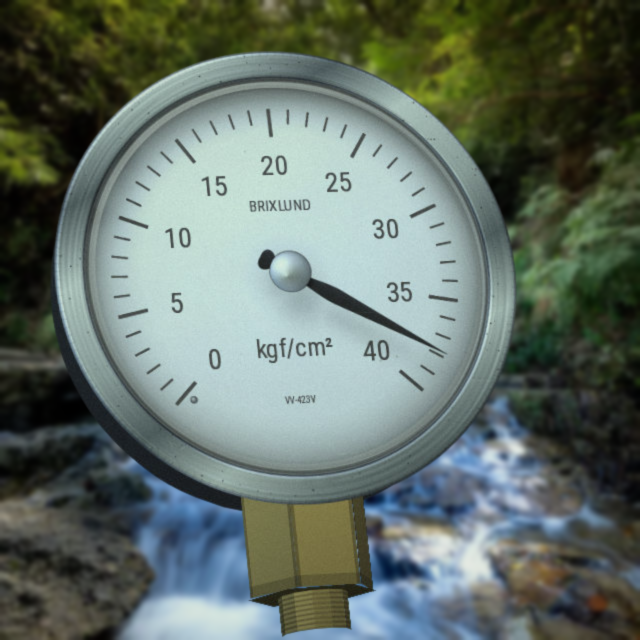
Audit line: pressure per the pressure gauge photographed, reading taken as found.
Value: 38 kg/cm²
